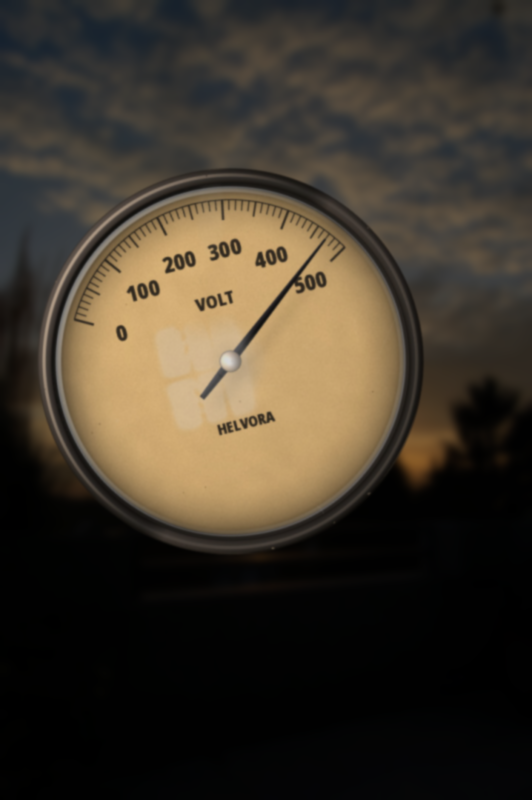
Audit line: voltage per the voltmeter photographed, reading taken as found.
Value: 470 V
